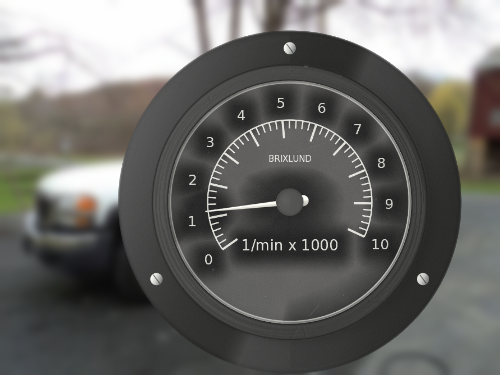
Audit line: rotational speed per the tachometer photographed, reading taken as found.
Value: 1200 rpm
